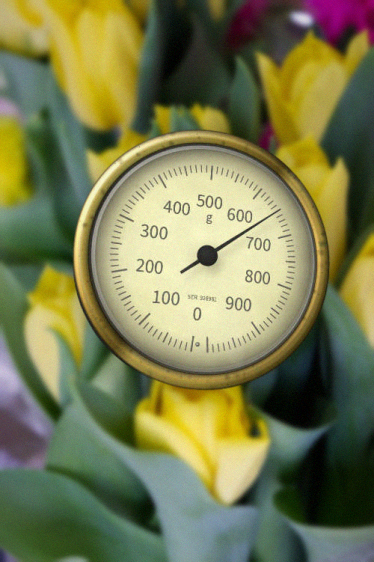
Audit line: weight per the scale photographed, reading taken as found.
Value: 650 g
